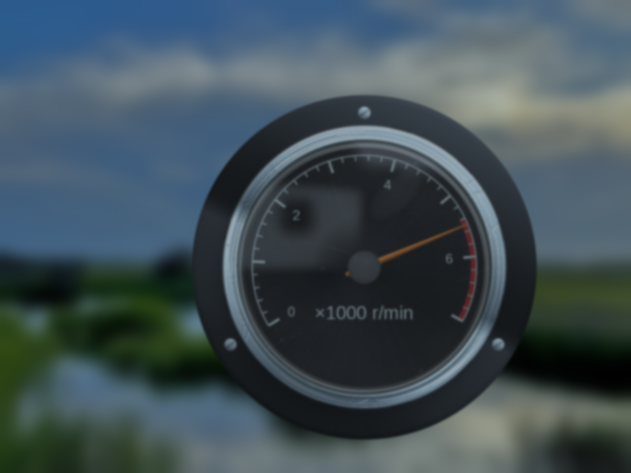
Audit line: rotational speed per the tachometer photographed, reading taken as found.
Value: 5500 rpm
